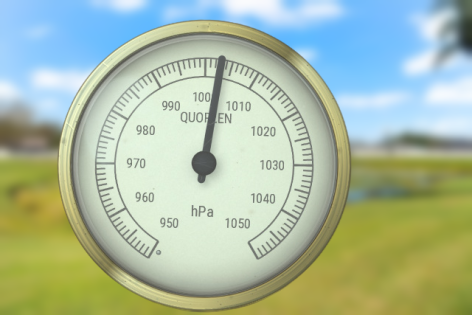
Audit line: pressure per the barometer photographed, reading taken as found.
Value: 1003 hPa
